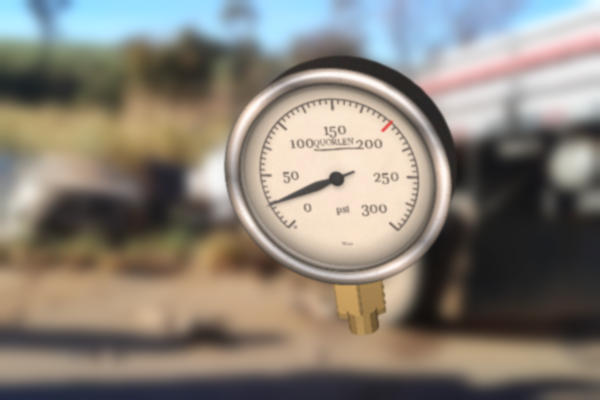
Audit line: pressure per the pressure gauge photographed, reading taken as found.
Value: 25 psi
